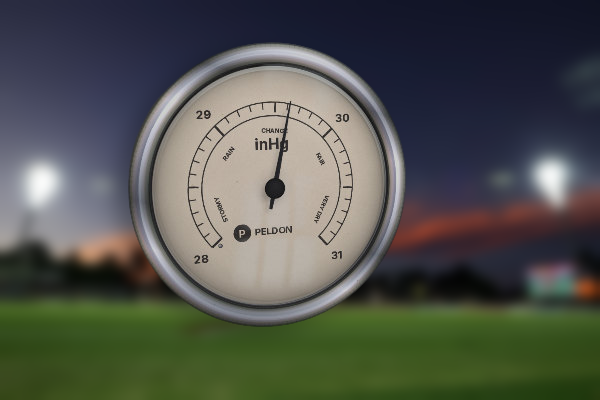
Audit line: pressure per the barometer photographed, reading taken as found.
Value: 29.6 inHg
